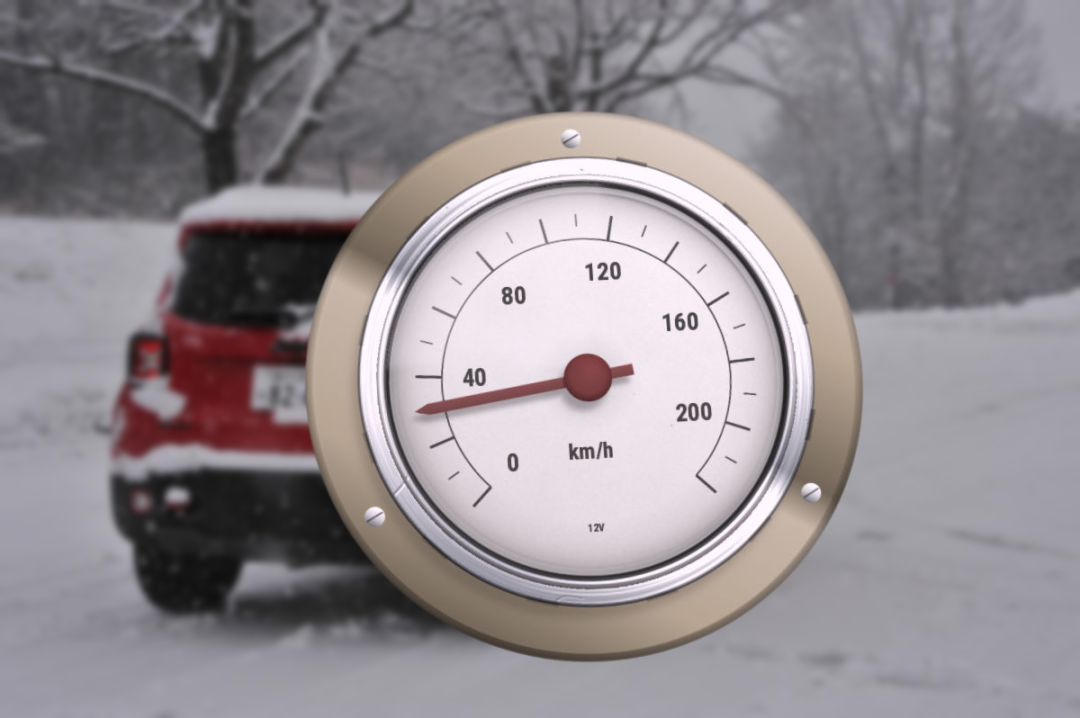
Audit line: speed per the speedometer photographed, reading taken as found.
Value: 30 km/h
